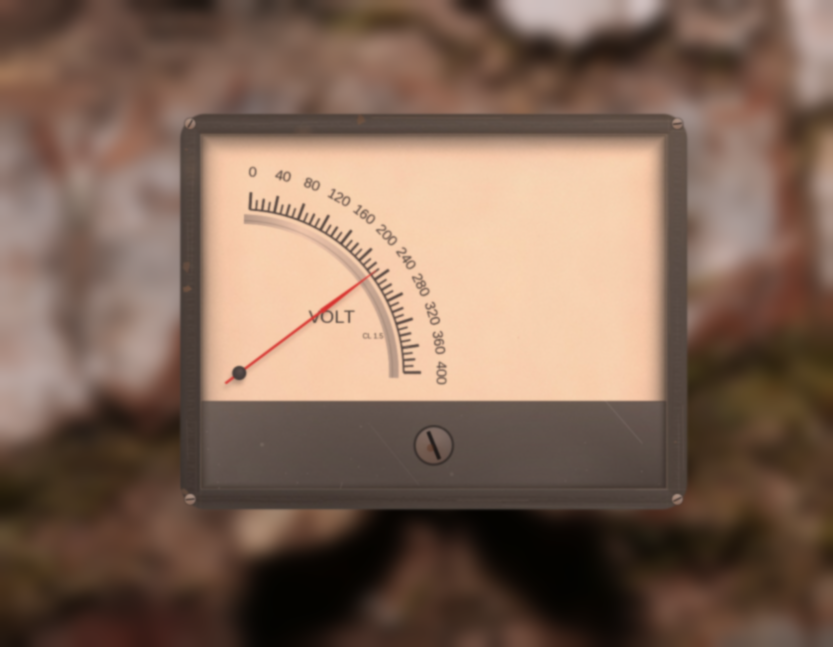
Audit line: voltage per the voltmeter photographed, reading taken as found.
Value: 230 V
